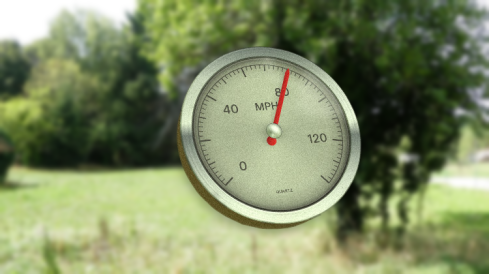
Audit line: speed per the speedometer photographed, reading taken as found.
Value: 80 mph
